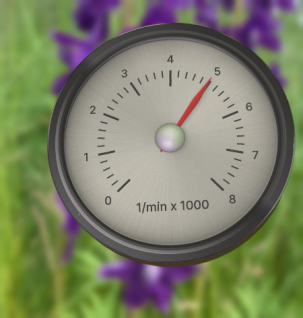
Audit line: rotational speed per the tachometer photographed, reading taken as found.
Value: 5000 rpm
